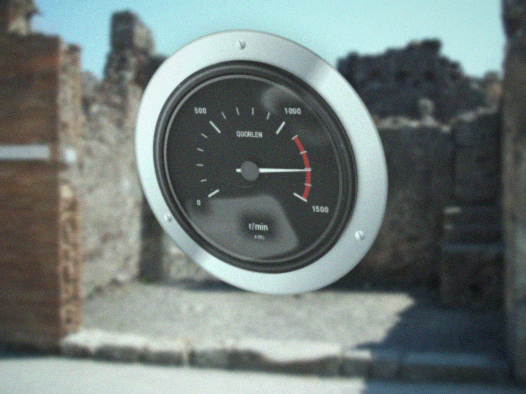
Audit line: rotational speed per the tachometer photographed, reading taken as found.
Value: 1300 rpm
